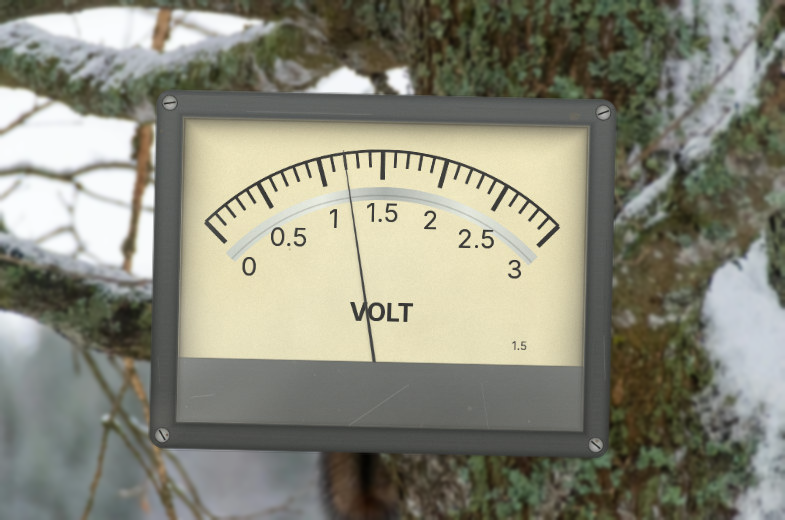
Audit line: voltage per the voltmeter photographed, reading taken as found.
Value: 1.2 V
